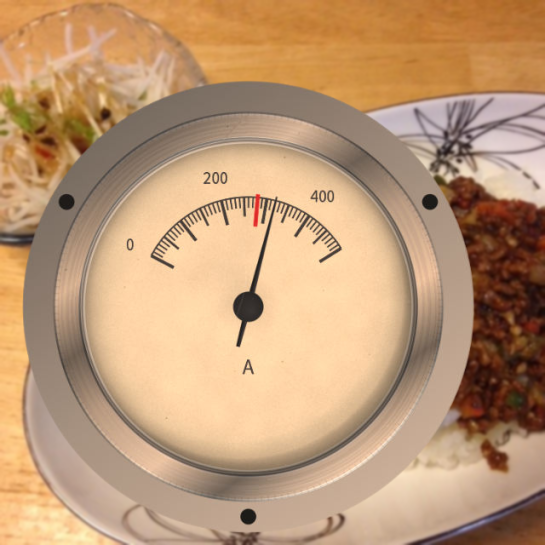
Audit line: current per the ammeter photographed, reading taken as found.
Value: 320 A
